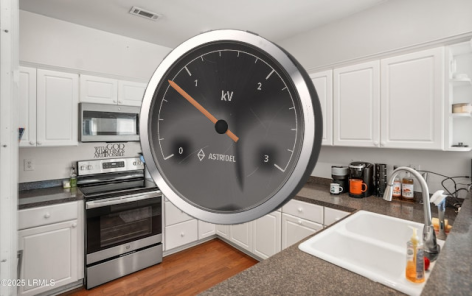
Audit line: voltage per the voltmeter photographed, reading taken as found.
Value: 0.8 kV
